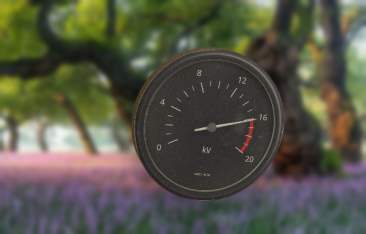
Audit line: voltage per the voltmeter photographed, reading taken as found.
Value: 16 kV
